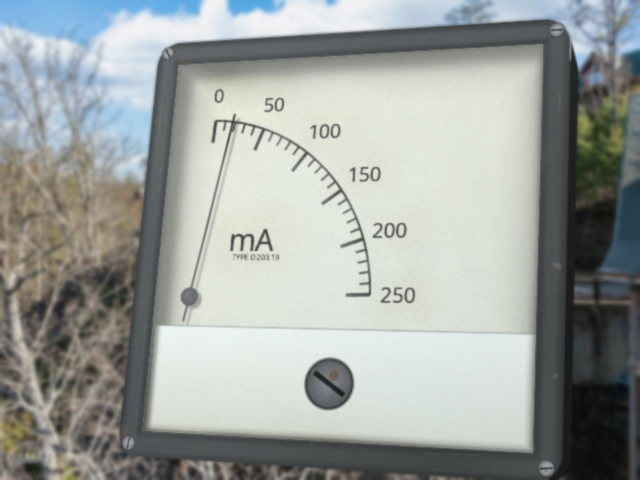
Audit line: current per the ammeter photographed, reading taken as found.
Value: 20 mA
